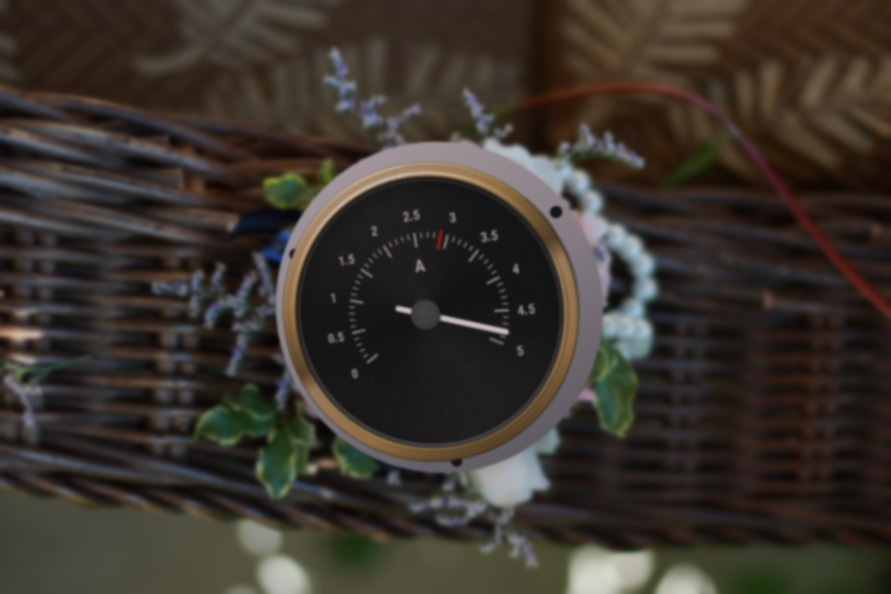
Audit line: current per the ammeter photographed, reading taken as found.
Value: 4.8 A
